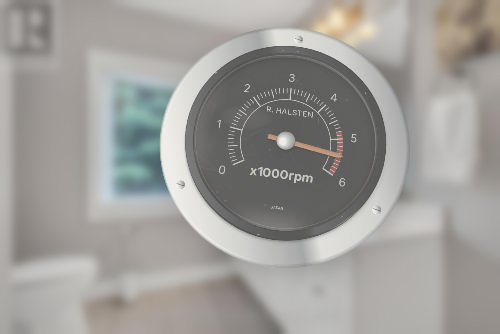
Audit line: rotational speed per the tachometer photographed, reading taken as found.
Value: 5500 rpm
